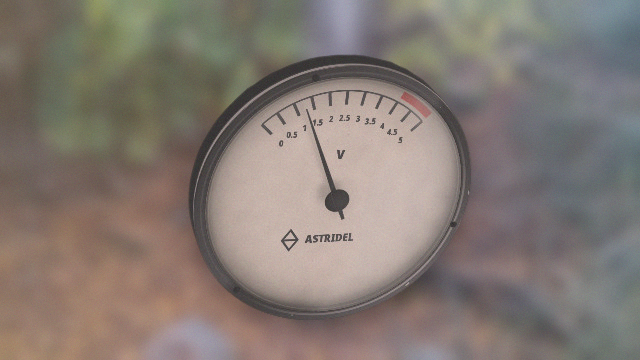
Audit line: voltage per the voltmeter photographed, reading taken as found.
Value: 1.25 V
